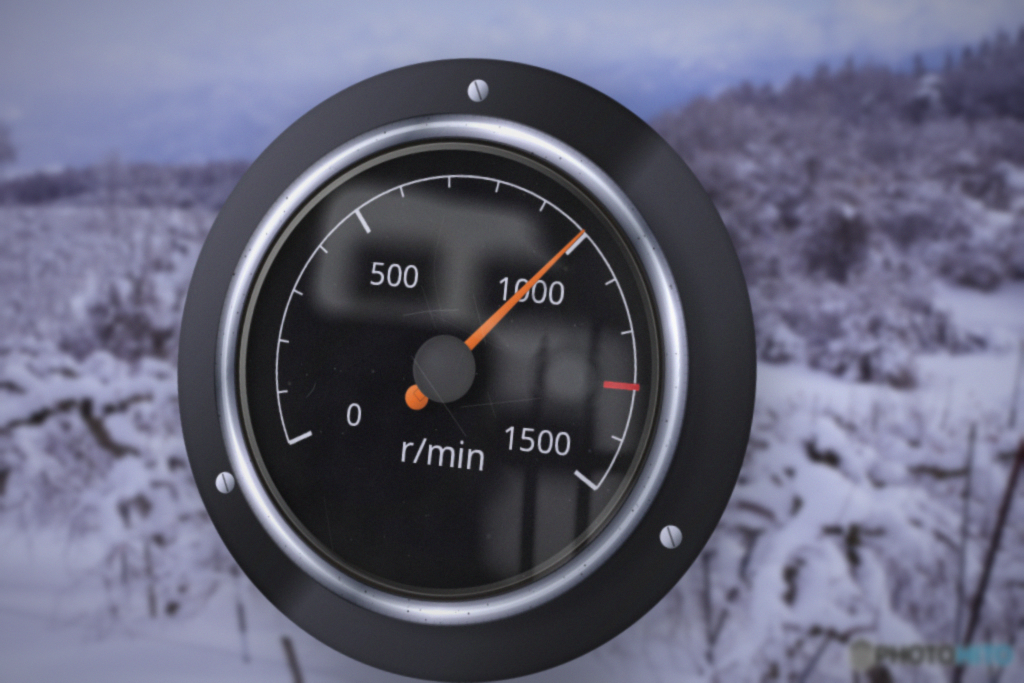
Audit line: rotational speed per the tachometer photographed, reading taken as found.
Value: 1000 rpm
